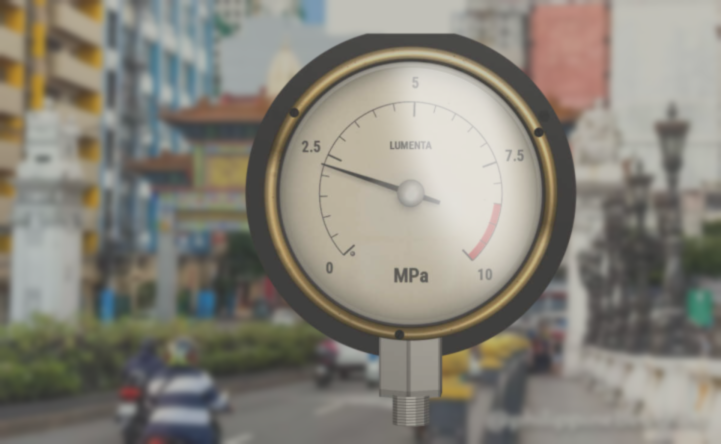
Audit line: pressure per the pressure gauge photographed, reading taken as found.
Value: 2.25 MPa
